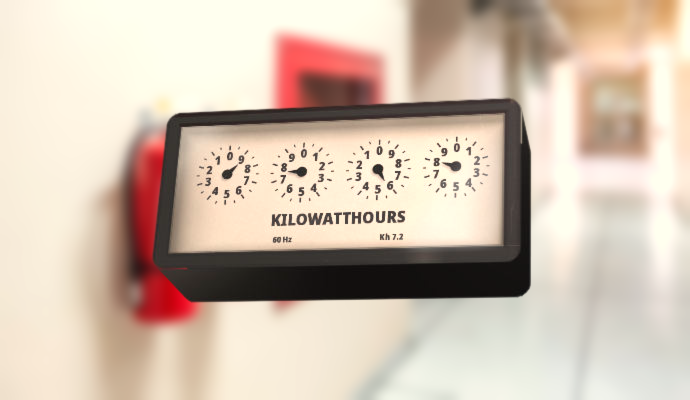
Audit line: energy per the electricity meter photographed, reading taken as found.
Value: 8758 kWh
